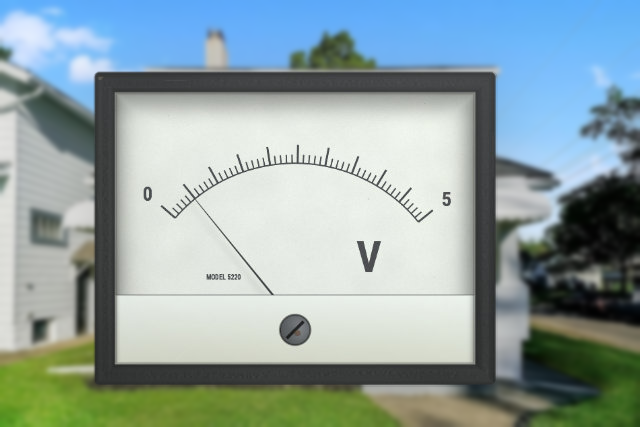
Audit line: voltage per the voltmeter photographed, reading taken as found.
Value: 0.5 V
